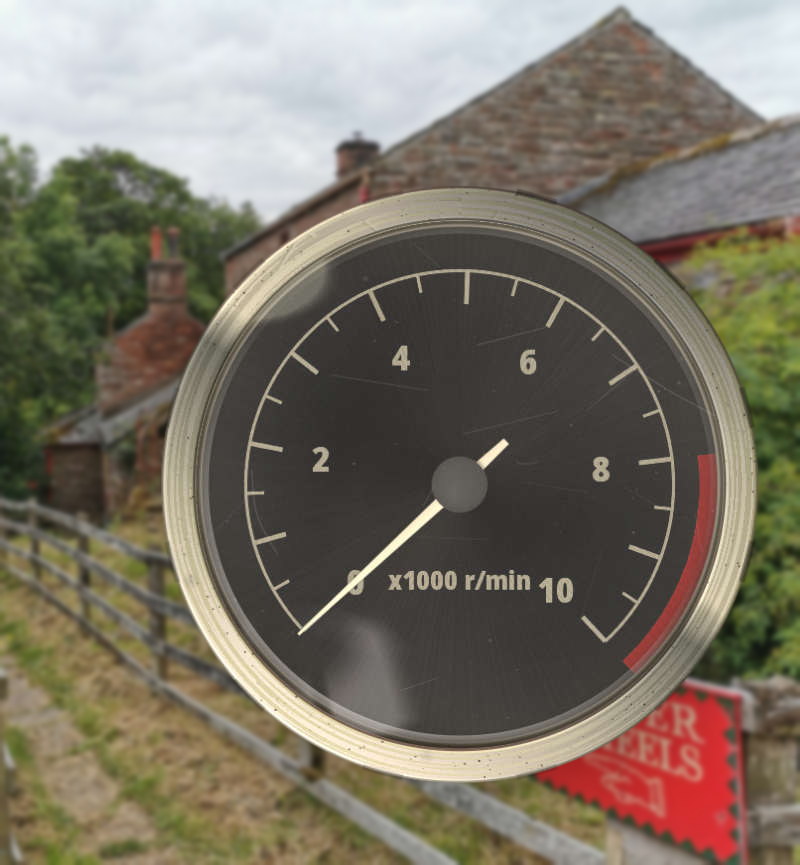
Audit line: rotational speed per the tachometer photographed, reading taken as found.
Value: 0 rpm
